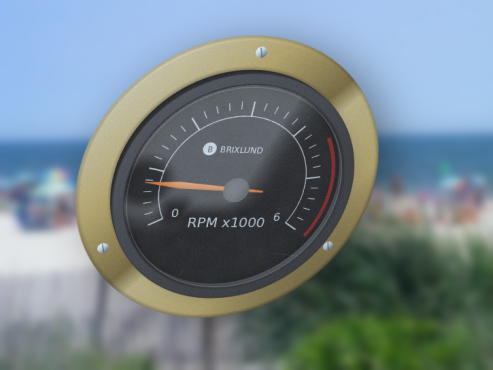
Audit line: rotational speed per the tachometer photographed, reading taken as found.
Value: 800 rpm
